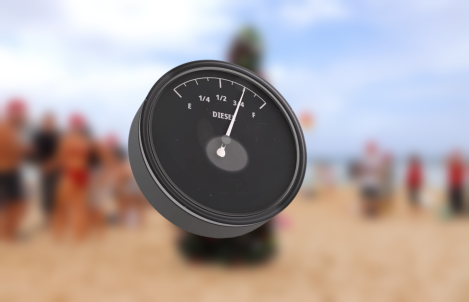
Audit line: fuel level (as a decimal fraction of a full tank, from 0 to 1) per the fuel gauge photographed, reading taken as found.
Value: 0.75
